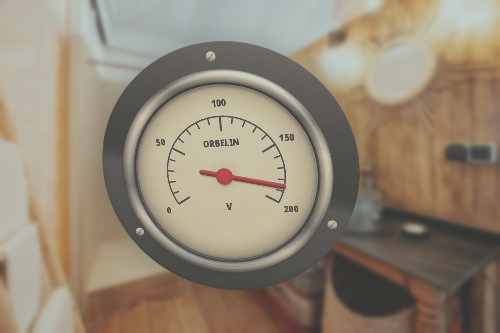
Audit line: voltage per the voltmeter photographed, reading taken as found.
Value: 185 V
